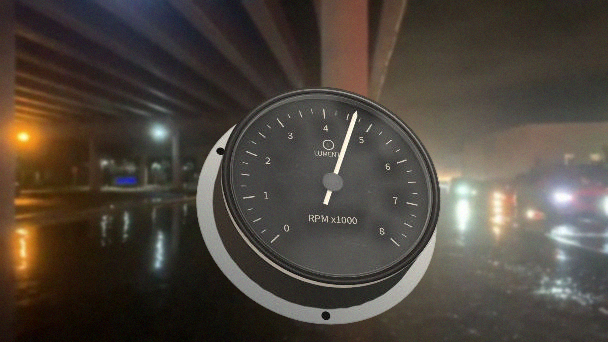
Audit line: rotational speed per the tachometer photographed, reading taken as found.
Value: 4625 rpm
